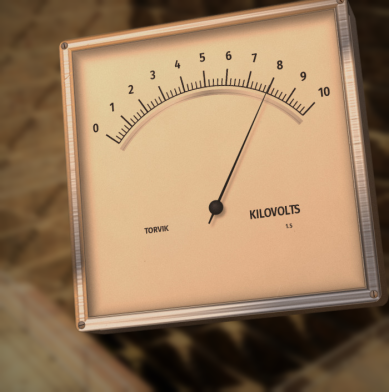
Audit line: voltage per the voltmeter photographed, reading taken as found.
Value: 8 kV
